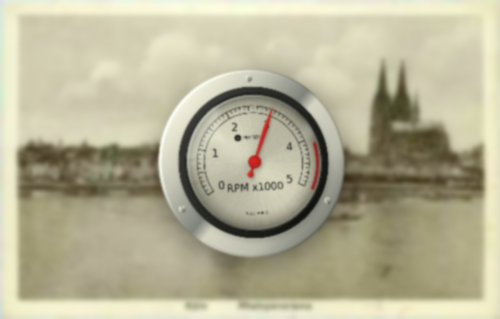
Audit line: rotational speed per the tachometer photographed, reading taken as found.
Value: 3000 rpm
